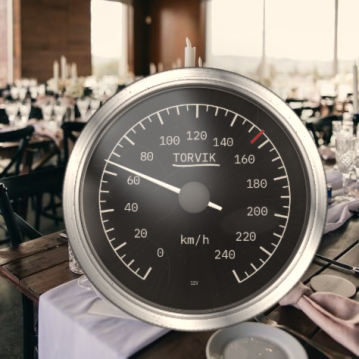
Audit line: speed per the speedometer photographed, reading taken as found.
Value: 65 km/h
